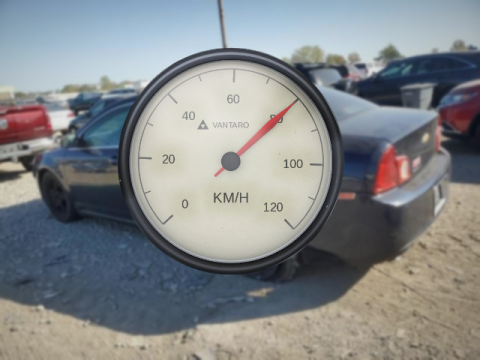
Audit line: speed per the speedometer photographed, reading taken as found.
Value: 80 km/h
